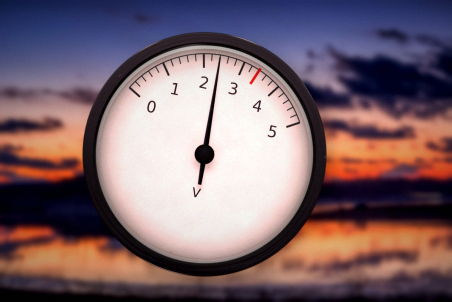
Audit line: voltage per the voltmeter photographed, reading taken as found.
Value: 2.4 V
